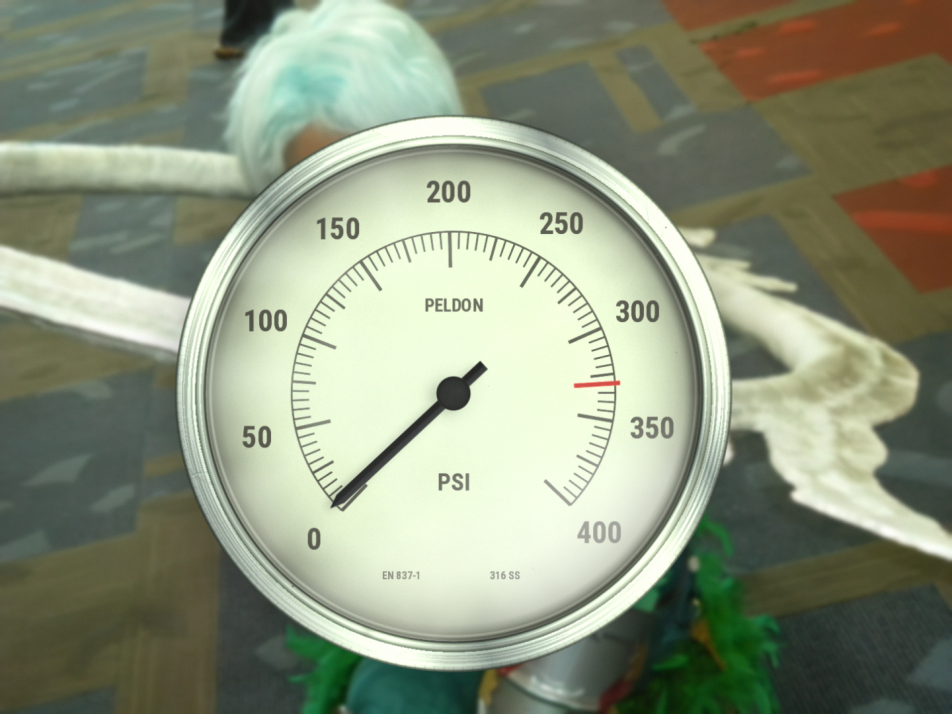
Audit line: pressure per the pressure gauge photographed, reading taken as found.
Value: 5 psi
